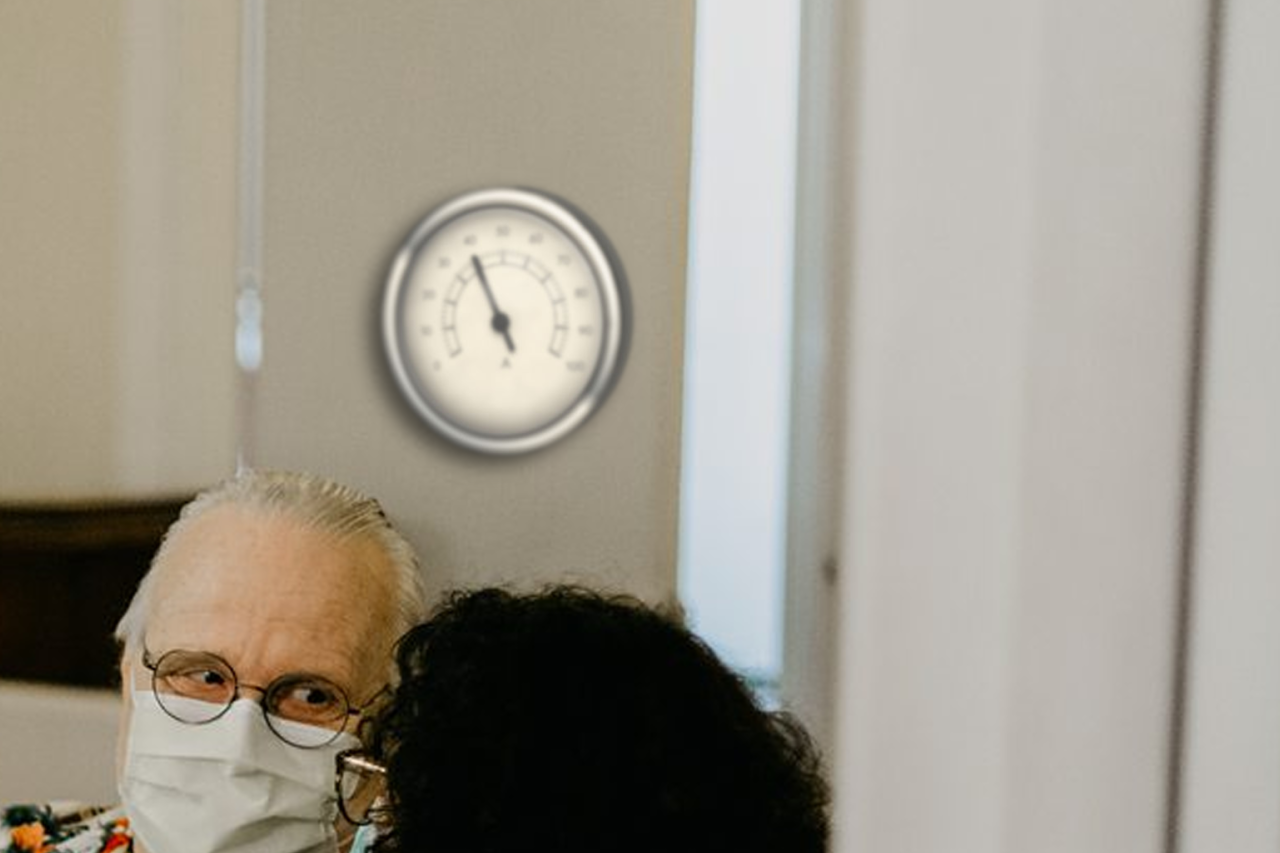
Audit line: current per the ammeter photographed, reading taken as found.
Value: 40 A
